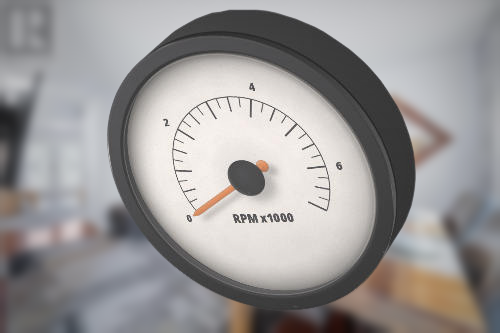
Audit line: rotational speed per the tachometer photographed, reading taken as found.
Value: 0 rpm
